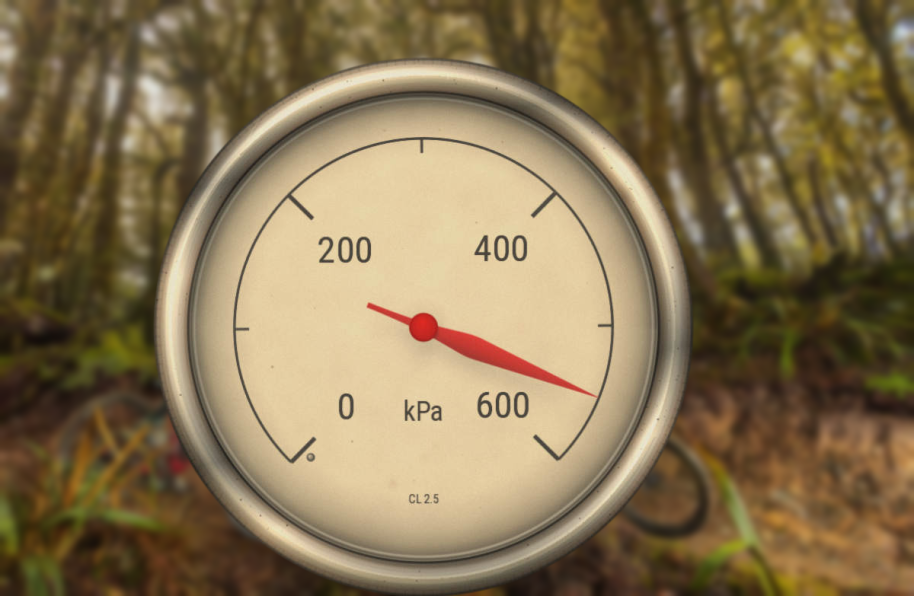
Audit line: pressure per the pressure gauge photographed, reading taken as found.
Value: 550 kPa
